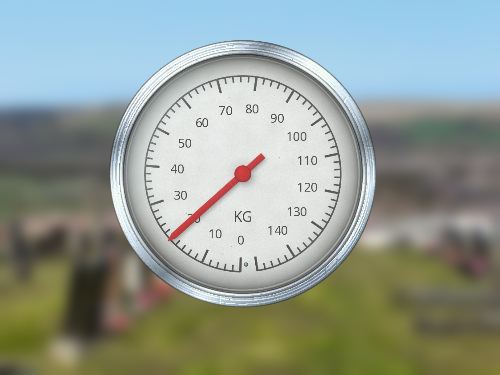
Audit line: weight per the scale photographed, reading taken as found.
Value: 20 kg
